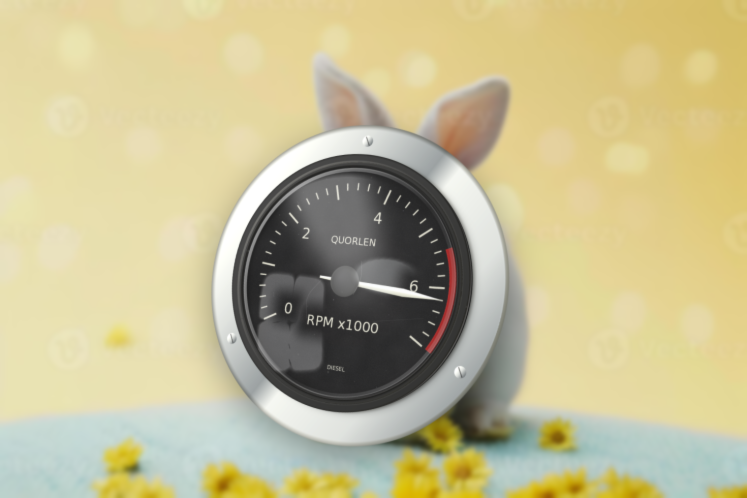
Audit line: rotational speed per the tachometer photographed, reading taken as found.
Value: 6200 rpm
